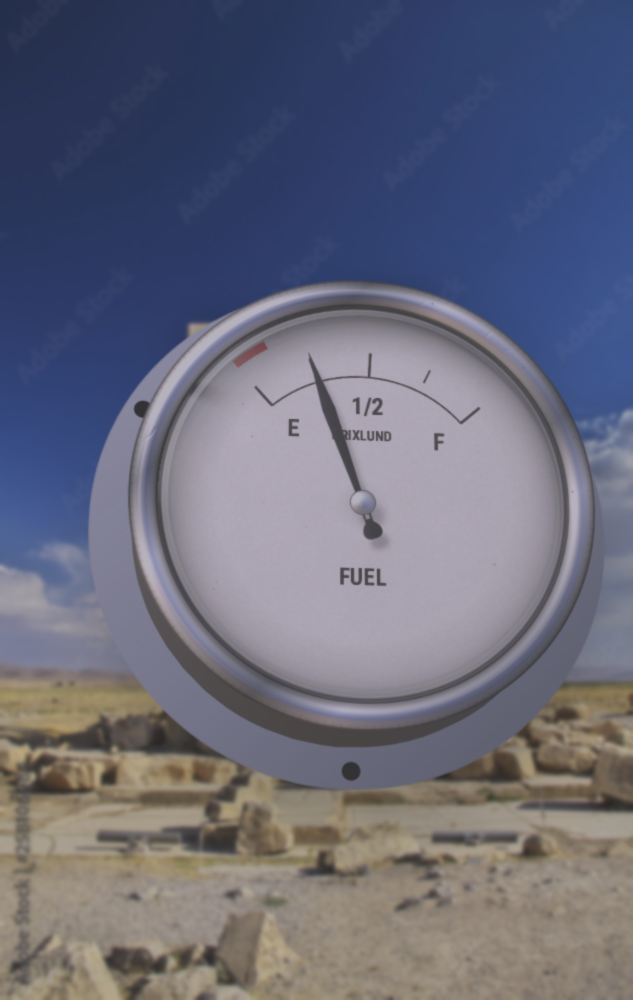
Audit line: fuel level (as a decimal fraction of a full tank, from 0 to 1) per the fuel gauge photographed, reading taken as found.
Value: 0.25
